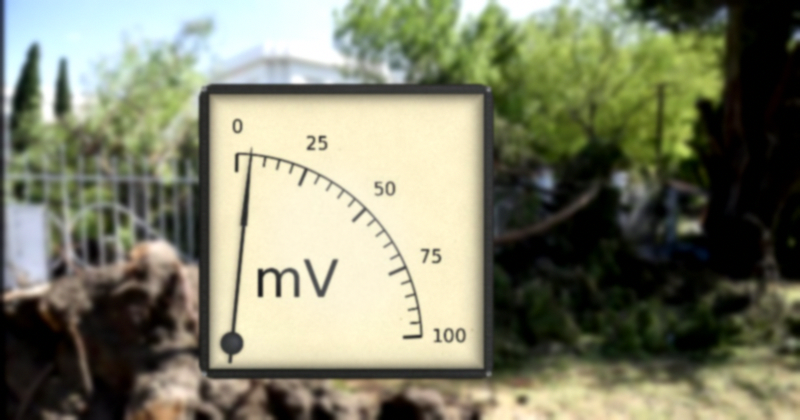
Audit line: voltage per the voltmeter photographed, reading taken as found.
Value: 5 mV
